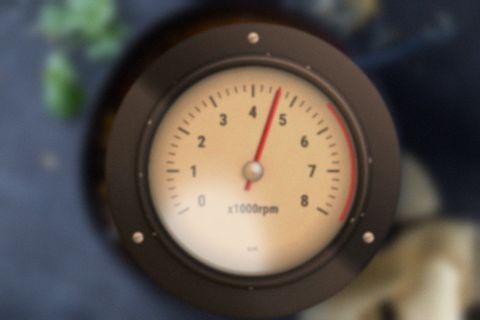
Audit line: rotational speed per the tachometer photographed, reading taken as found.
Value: 4600 rpm
